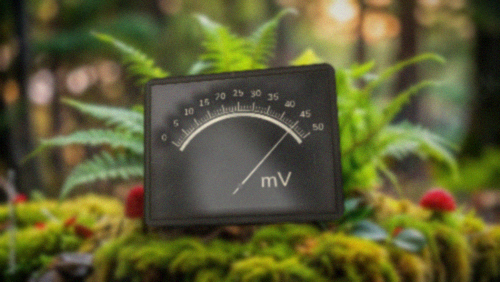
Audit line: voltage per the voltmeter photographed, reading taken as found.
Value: 45 mV
